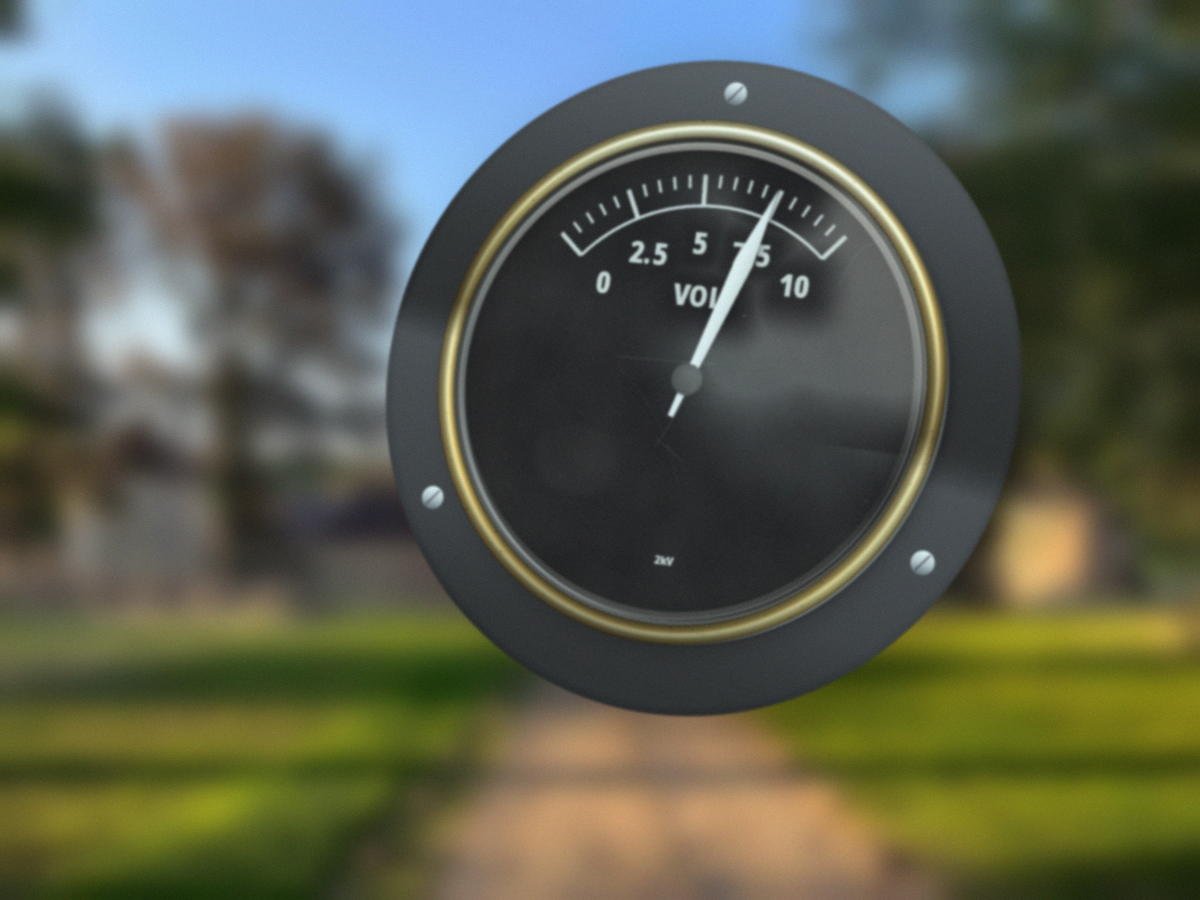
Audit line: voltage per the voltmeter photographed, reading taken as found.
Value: 7.5 V
